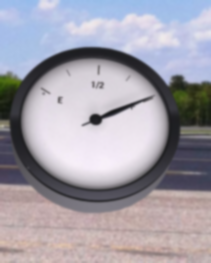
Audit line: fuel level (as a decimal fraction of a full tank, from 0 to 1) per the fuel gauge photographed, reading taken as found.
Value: 1
